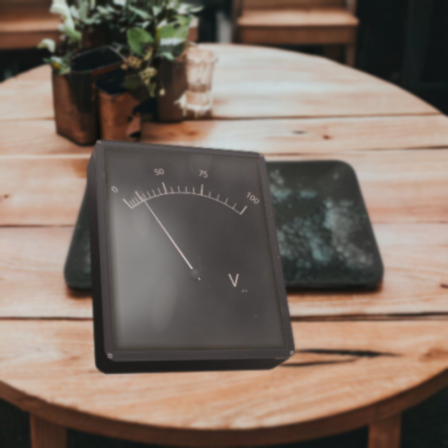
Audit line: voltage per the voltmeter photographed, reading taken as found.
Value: 25 V
